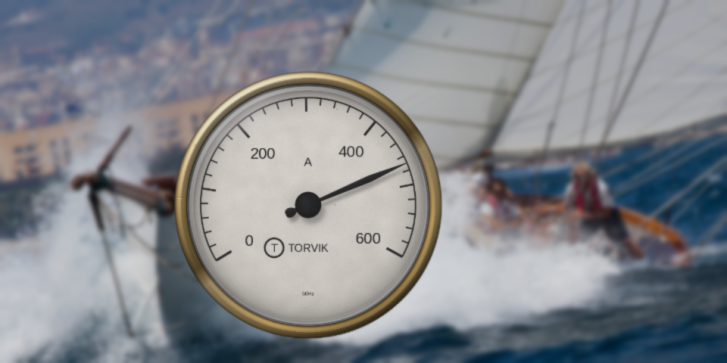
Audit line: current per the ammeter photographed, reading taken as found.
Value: 470 A
